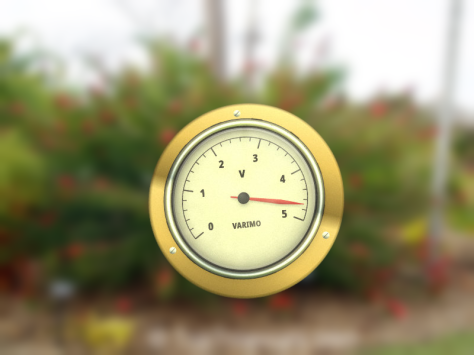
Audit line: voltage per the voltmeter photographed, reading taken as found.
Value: 4.7 V
